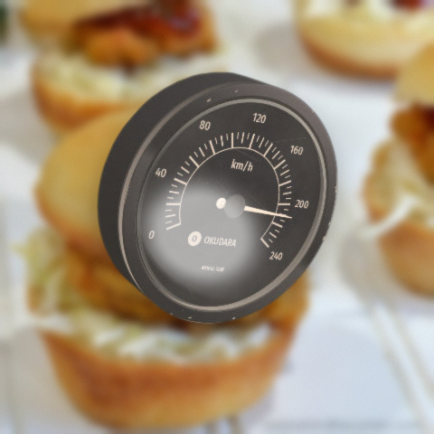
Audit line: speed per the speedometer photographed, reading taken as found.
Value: 210 km/h
